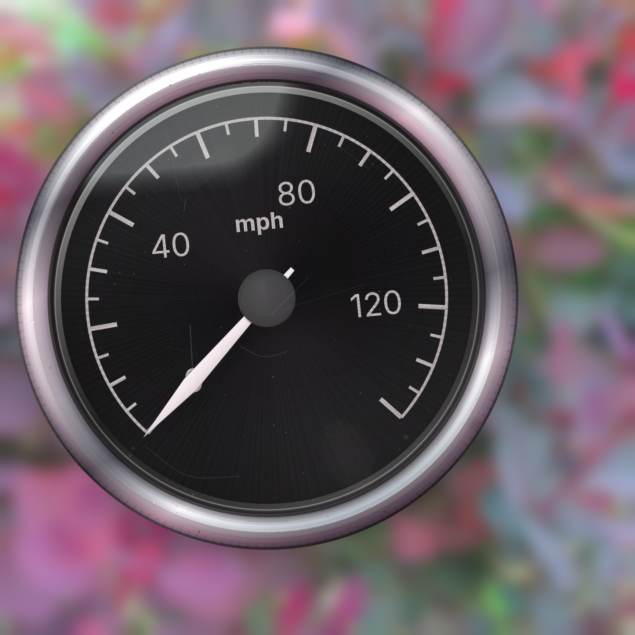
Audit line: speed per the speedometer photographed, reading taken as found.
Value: 0 mph
